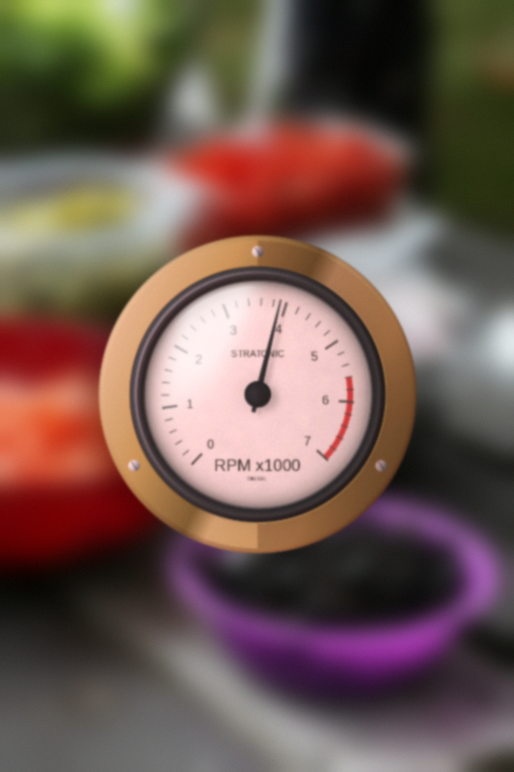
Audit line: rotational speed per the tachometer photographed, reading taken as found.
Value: 3900 rpm
